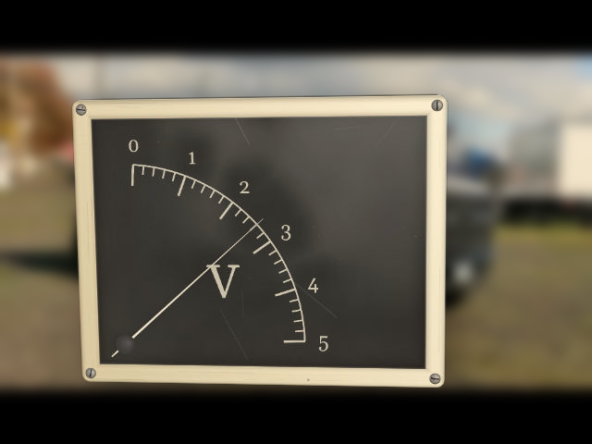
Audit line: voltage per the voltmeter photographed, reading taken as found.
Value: 2.6 V
